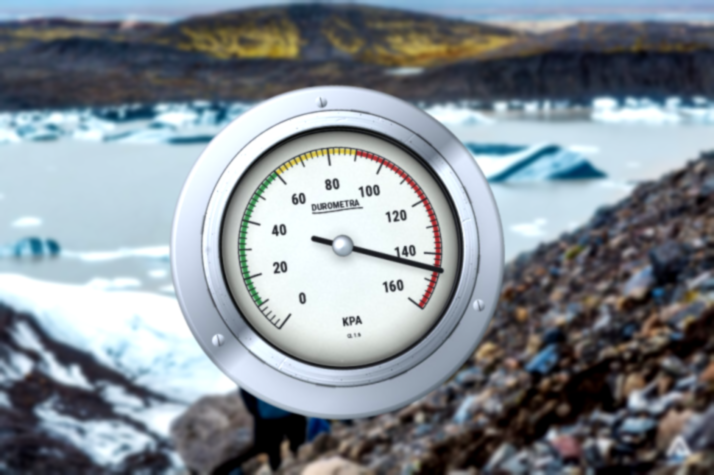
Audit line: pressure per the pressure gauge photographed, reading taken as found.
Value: 146 kPa
